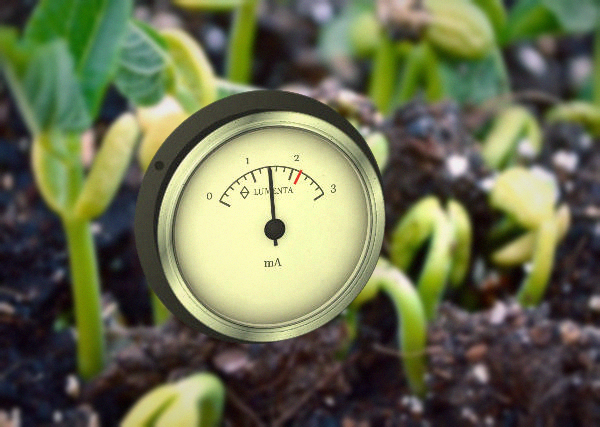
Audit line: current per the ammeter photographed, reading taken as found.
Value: 1.4 mA
